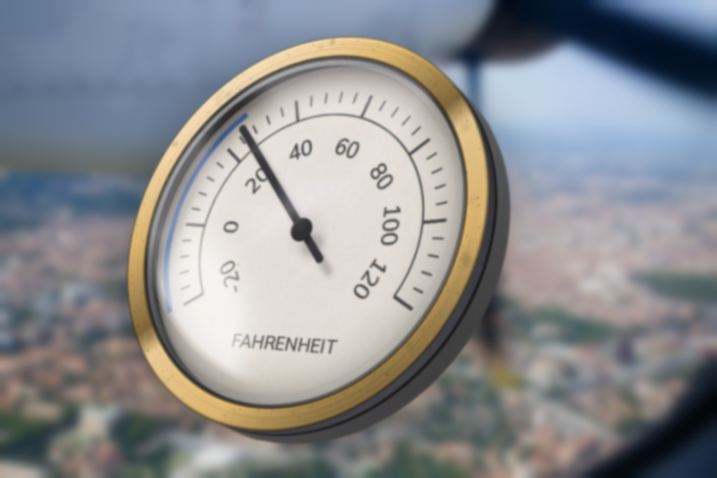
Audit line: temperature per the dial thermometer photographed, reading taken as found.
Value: 26 °F
